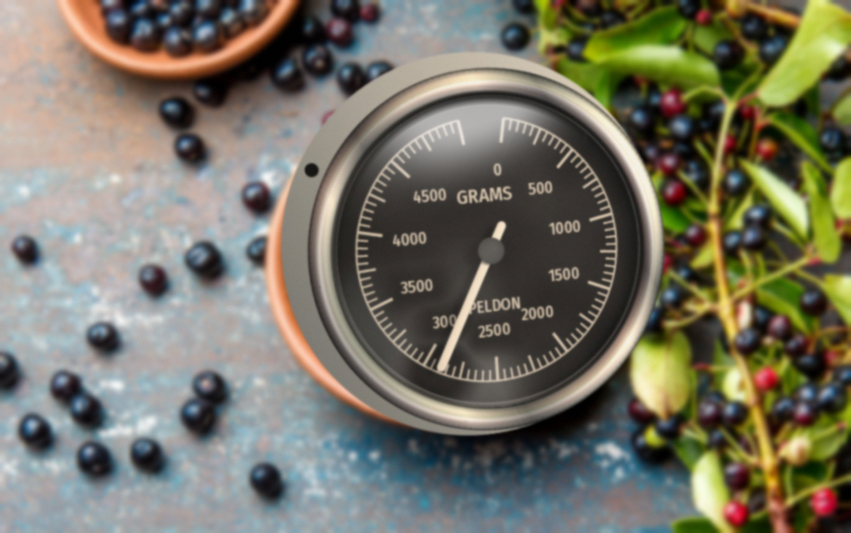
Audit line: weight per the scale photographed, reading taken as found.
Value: 2900 g
